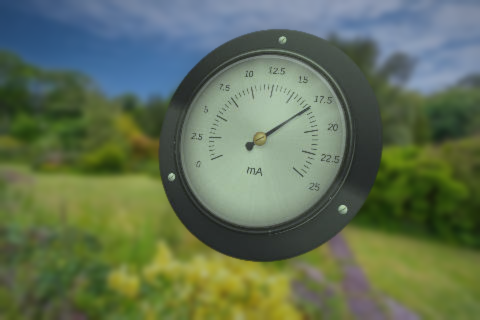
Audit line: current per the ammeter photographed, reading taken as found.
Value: 17.5 mA
